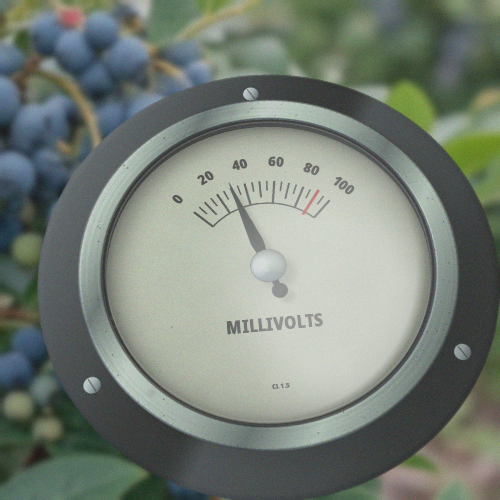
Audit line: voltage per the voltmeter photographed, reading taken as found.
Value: 30 mV
